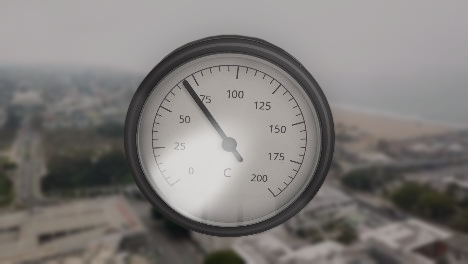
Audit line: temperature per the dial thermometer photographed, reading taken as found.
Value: 70 °C
